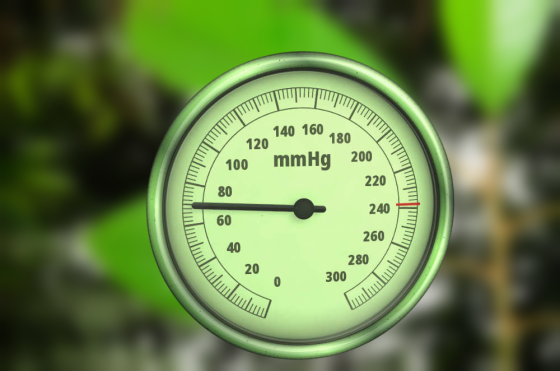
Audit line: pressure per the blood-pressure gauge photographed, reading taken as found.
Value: 70 mmHg
